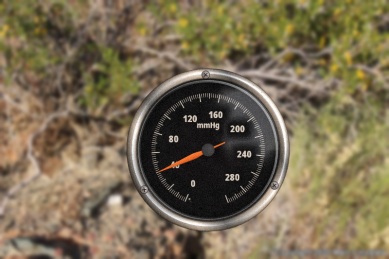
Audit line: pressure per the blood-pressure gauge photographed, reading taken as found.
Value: 40 mmHg
